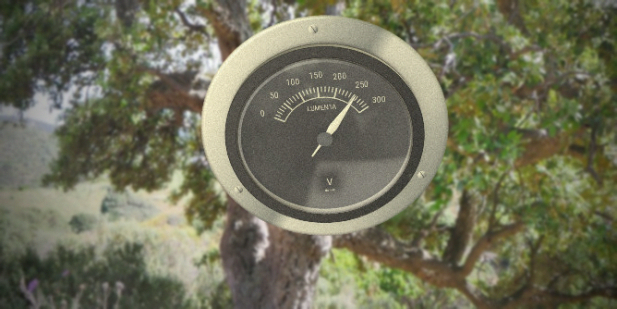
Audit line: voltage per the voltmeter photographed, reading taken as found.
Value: 250 V
